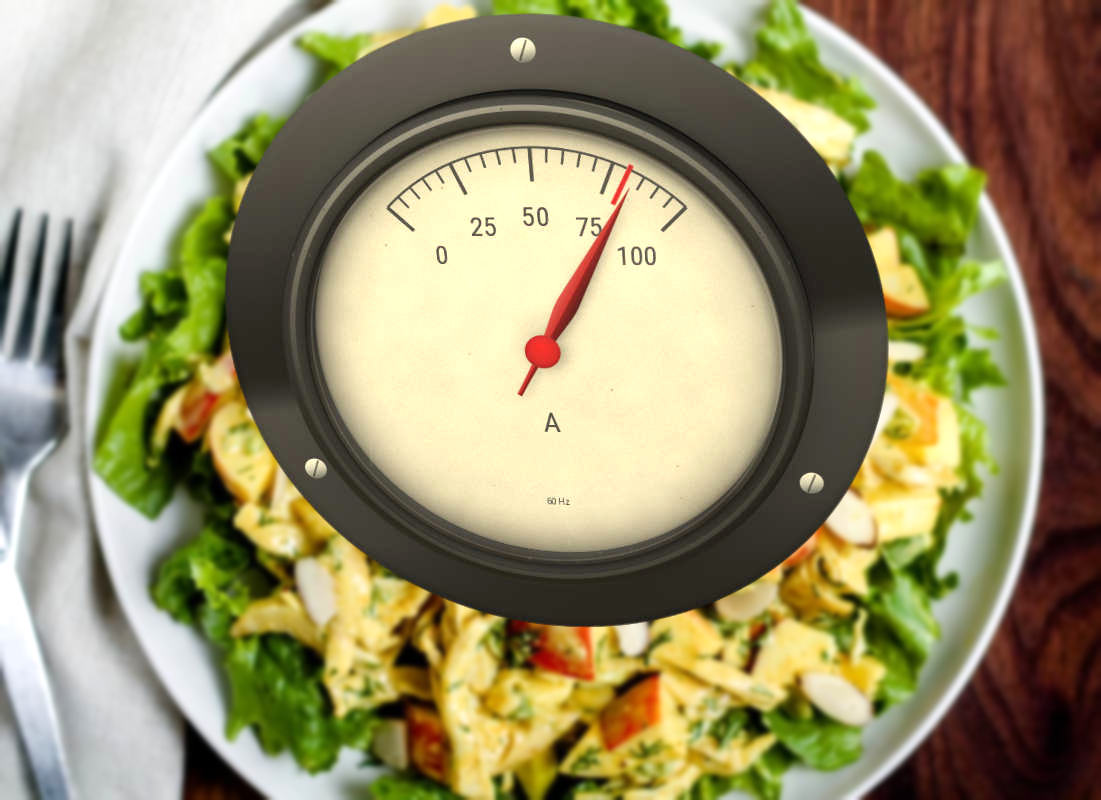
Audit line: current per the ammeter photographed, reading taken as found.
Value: 82.5 A
